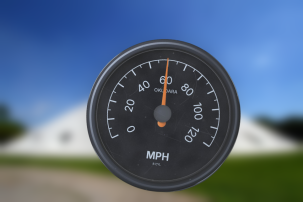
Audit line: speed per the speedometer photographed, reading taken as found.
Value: 60 mph
